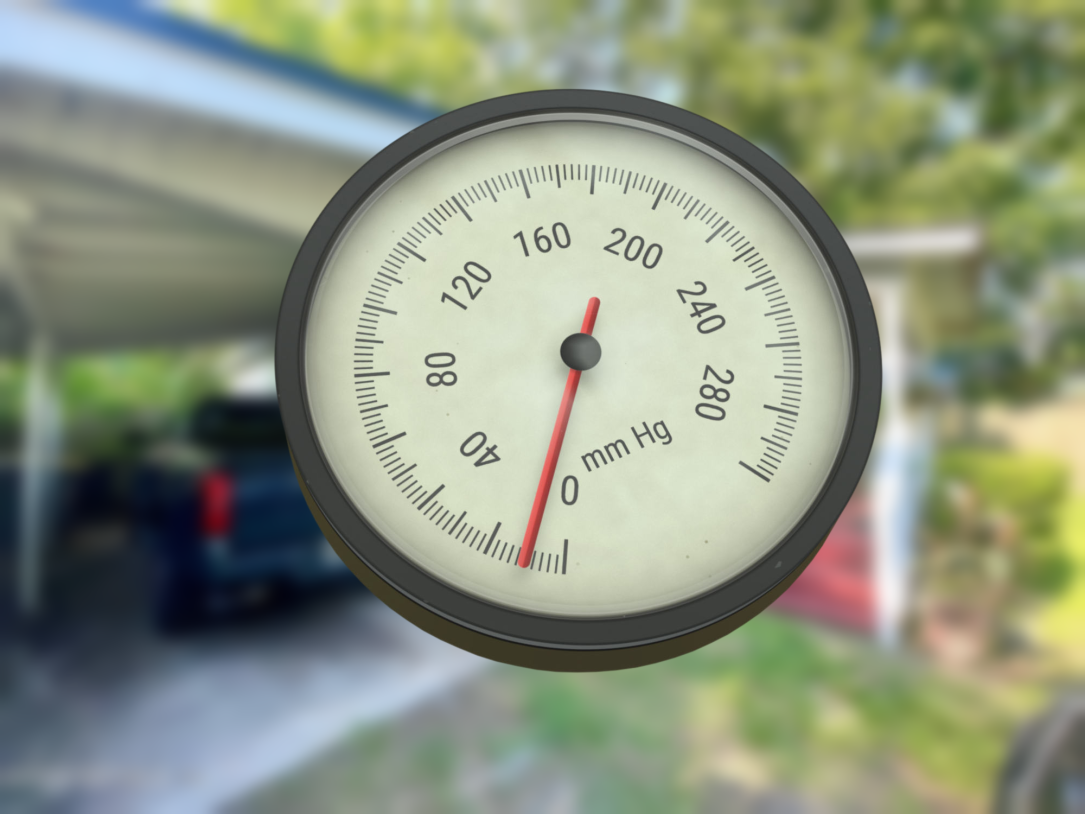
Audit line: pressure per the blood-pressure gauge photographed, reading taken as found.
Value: 10 mmHg
